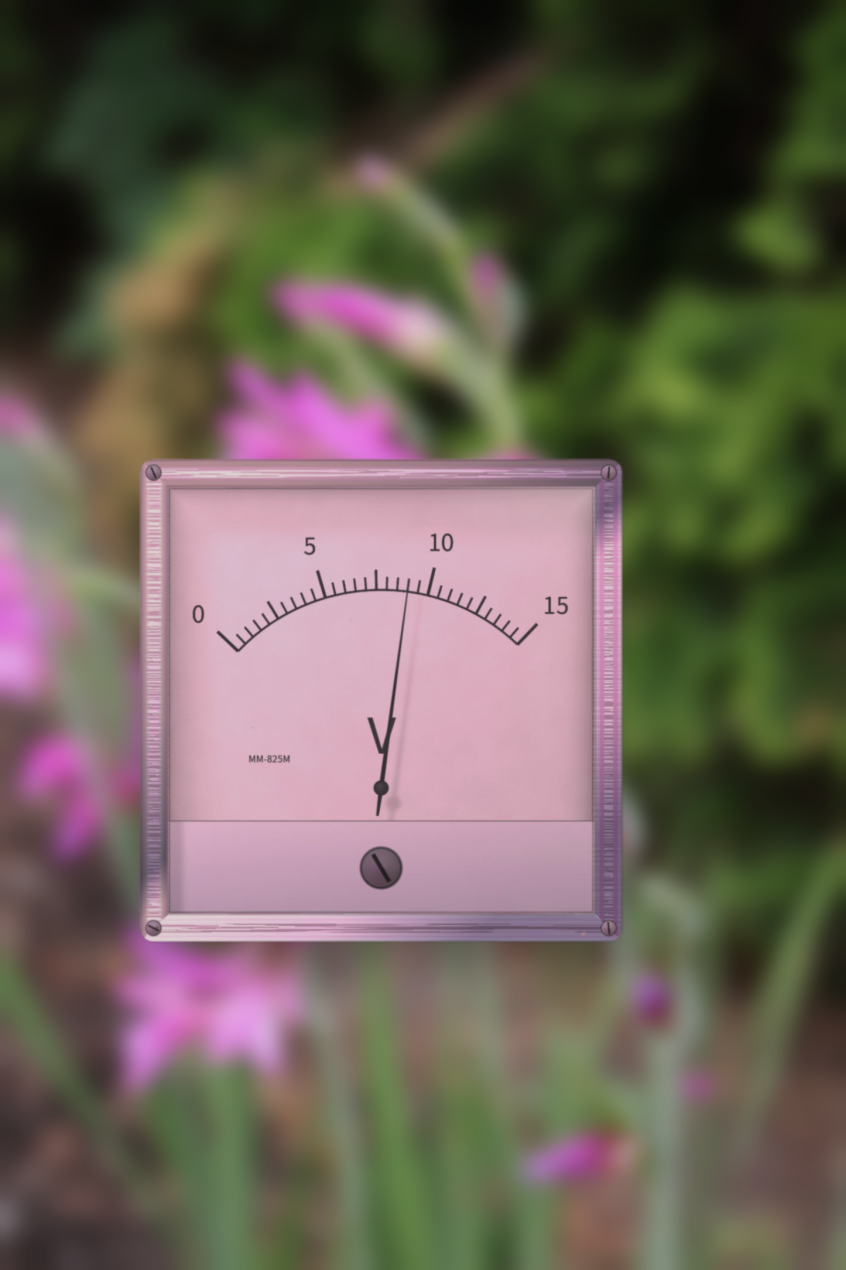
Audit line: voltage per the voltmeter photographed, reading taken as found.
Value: 9 V
